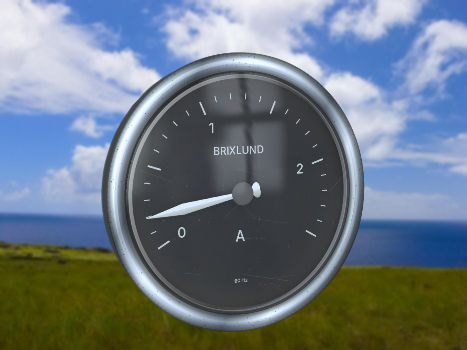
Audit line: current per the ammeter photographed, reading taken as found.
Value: 0.2 A
